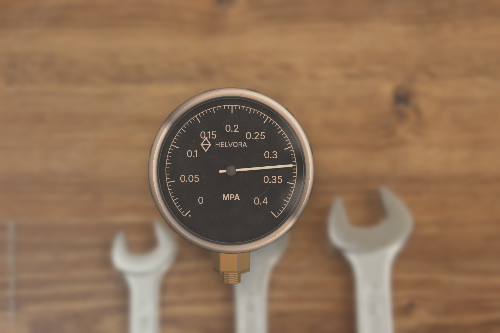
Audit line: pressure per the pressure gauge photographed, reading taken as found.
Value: 0.325 MPa
